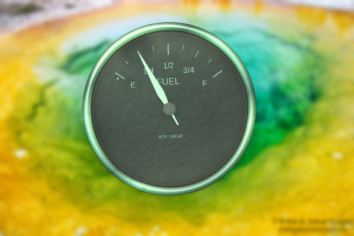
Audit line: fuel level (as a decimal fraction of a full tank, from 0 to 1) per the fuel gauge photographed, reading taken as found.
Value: 0.25
